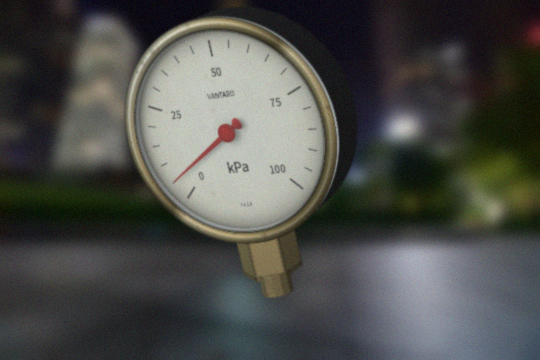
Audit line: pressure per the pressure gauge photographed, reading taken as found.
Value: 5 kPa
